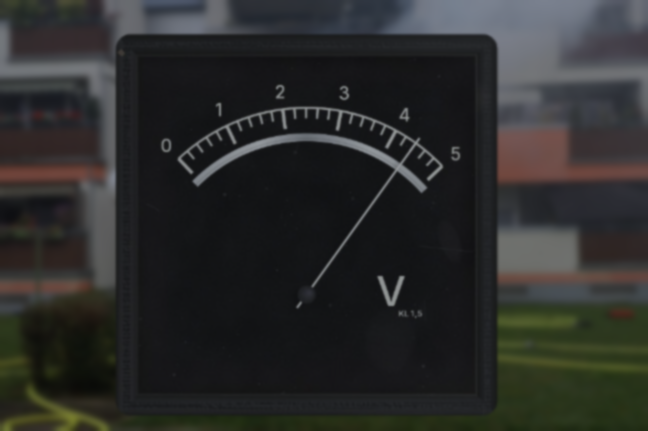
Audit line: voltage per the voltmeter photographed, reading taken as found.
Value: 4.4 V
